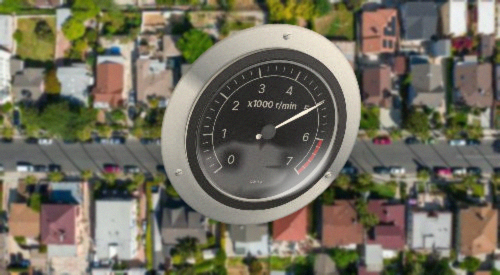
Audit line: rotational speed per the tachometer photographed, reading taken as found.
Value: 5000 rpm
